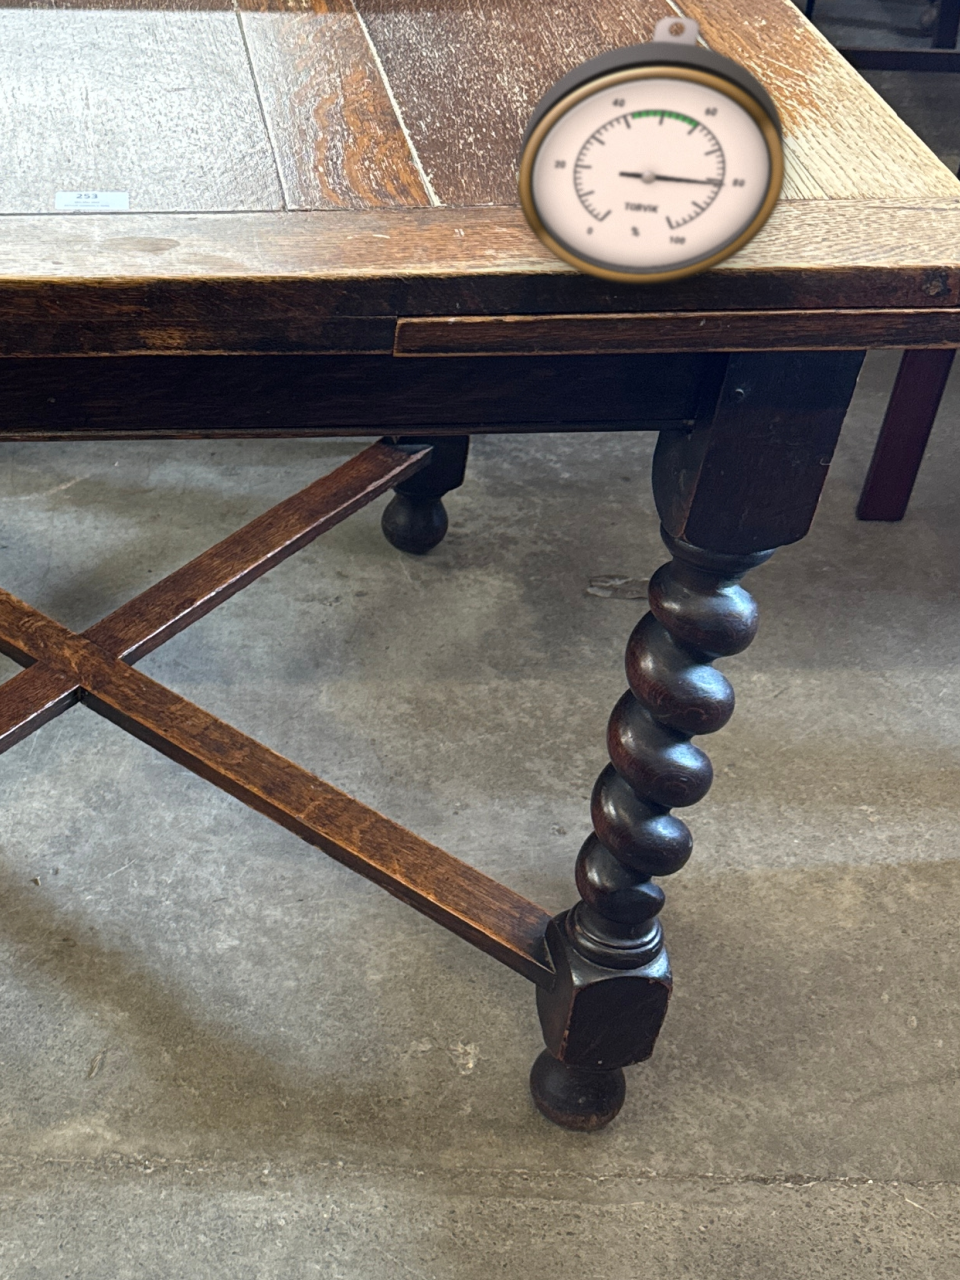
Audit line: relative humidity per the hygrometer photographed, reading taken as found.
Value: 80 %
